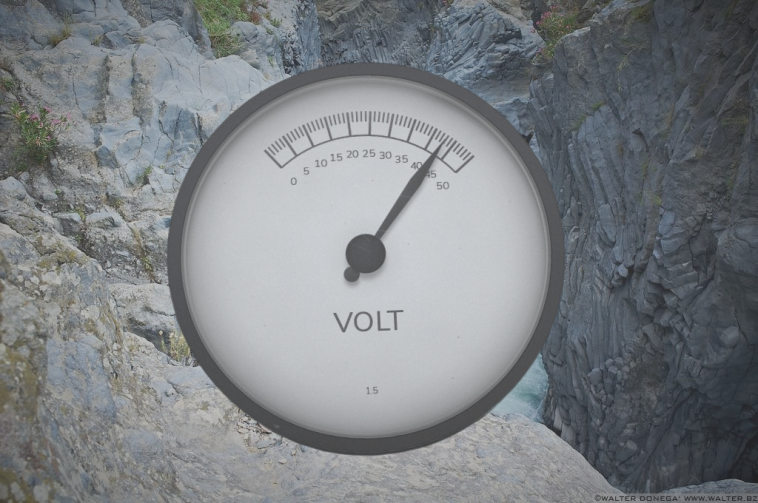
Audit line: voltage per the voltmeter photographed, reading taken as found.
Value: 43 V
